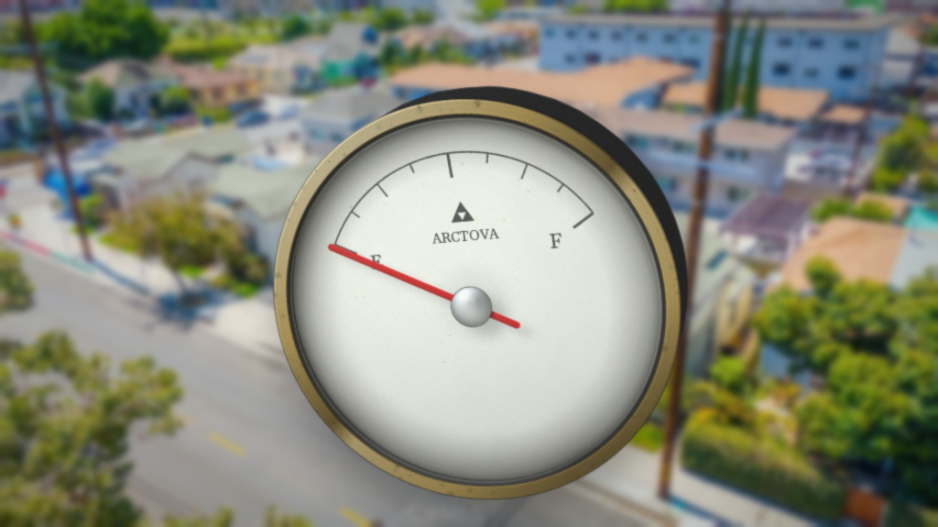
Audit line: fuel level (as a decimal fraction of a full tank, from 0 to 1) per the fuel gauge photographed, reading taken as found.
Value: 0
